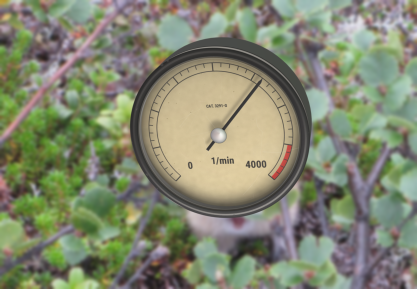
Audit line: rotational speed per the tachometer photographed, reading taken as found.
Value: 2600 rpm
